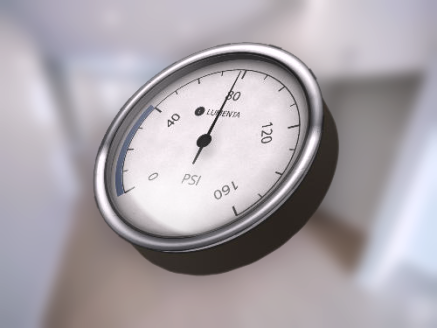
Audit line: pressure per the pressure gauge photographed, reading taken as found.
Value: 80 psi
